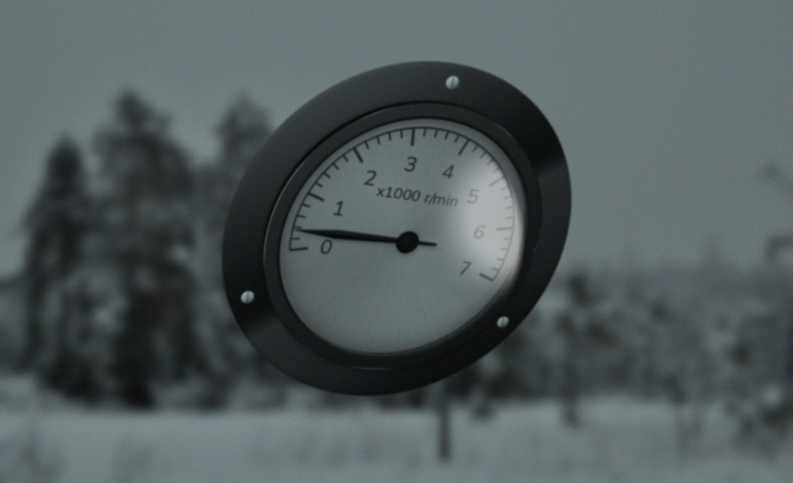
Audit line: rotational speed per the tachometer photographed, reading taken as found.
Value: 400 rpm
